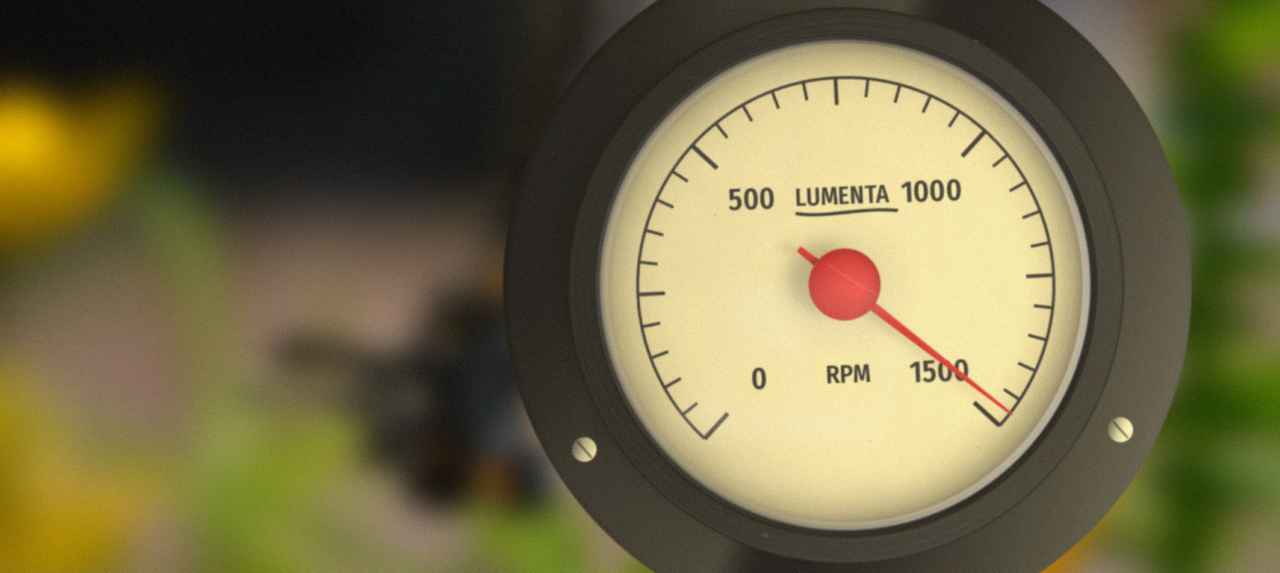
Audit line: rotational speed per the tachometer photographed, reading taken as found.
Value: 1475 rpm
